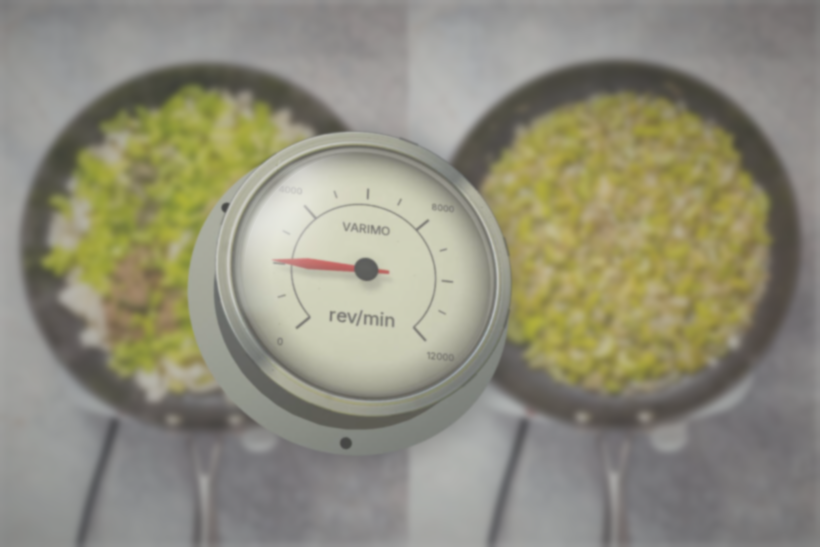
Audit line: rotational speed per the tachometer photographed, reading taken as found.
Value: 2000 rpm
